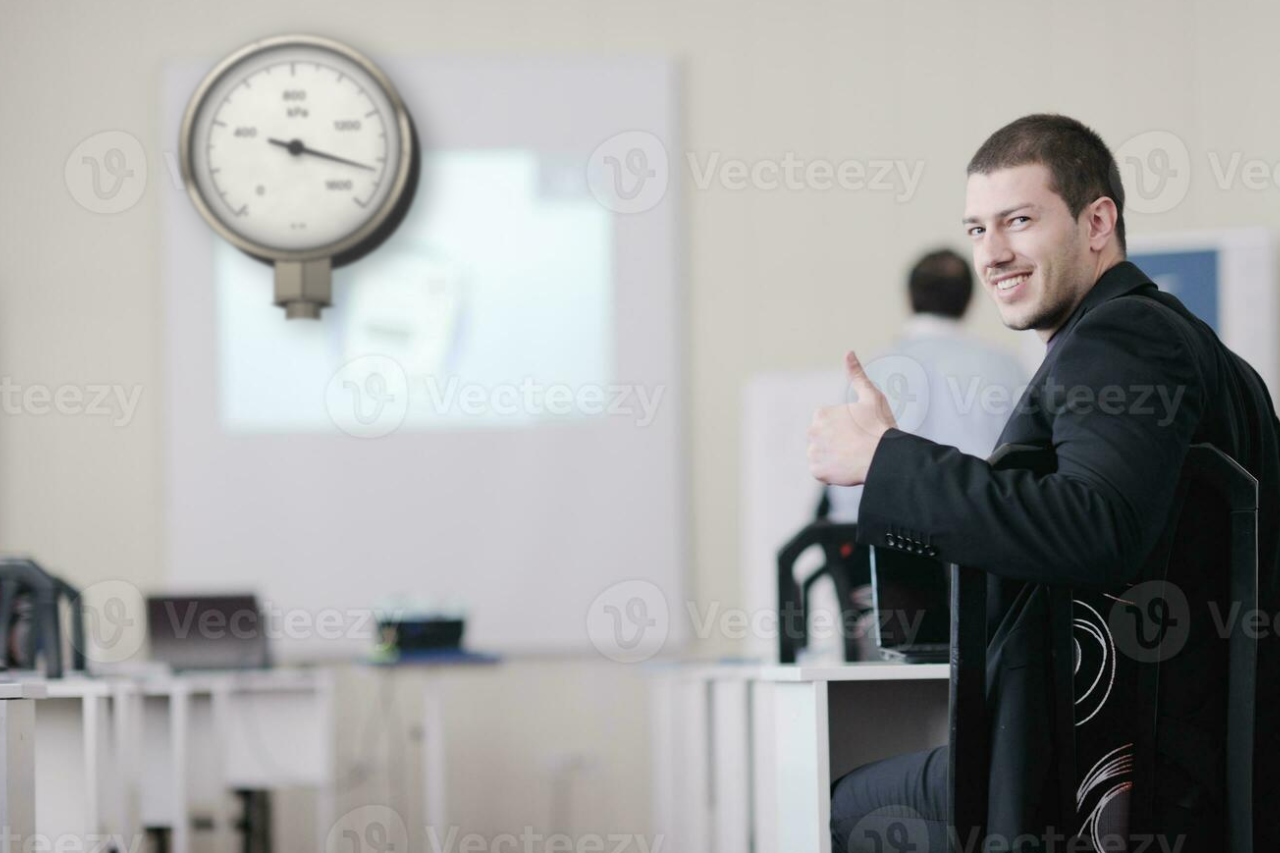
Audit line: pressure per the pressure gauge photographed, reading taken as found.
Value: 1450 kPa
